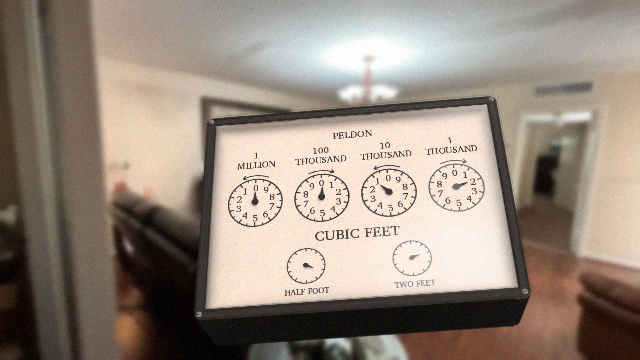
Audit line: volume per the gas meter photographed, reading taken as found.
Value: 1200 ft³
